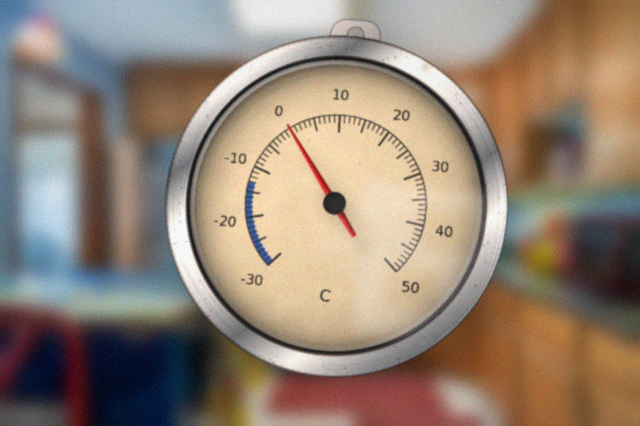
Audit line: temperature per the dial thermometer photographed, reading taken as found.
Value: 0 °C
